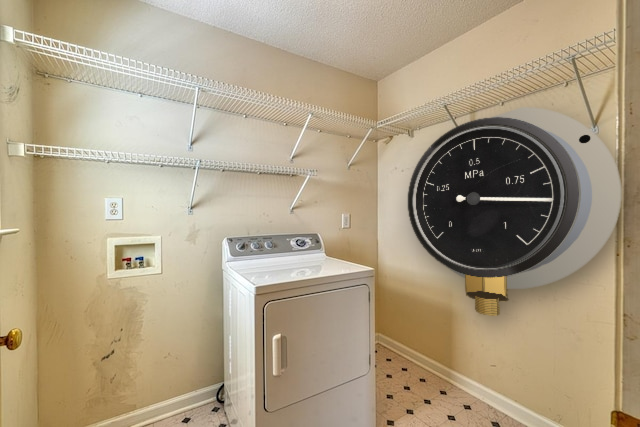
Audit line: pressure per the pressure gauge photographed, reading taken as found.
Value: 0.85 MPa
